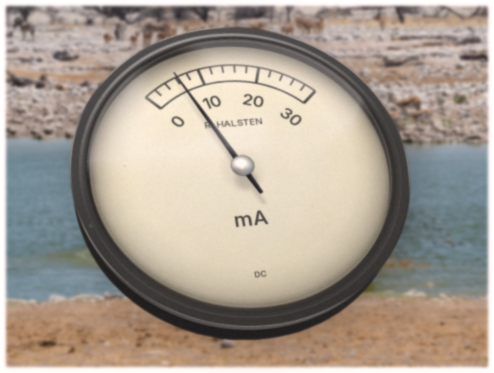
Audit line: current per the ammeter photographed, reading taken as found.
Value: 6 mA
